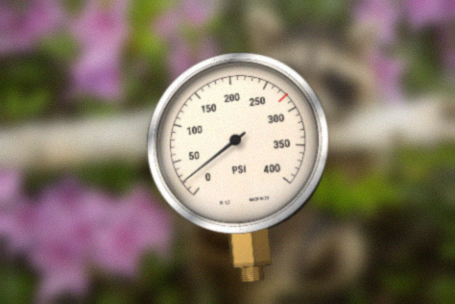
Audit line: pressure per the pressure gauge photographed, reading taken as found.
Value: 20 psi
